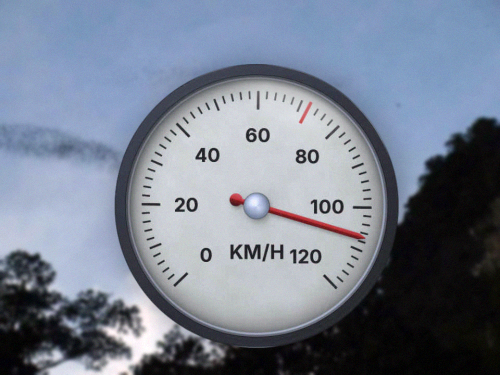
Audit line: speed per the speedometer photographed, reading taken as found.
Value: 107 km/h
